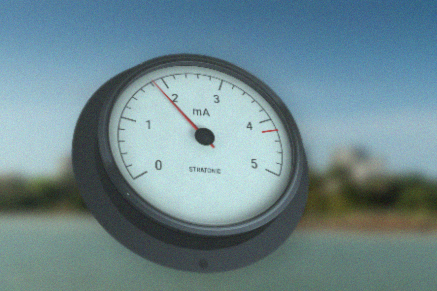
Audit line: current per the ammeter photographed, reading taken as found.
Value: 1.8 mA
